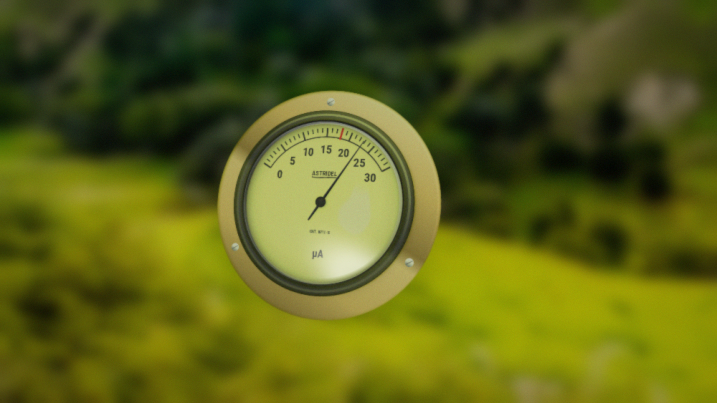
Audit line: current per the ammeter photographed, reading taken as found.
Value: 23 µA
